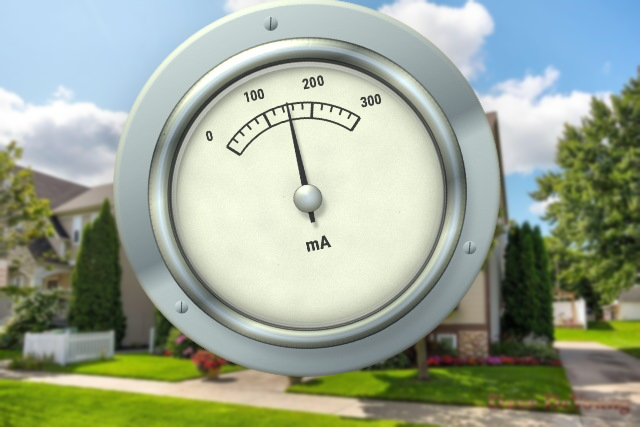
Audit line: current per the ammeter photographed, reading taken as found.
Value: 150 mA
